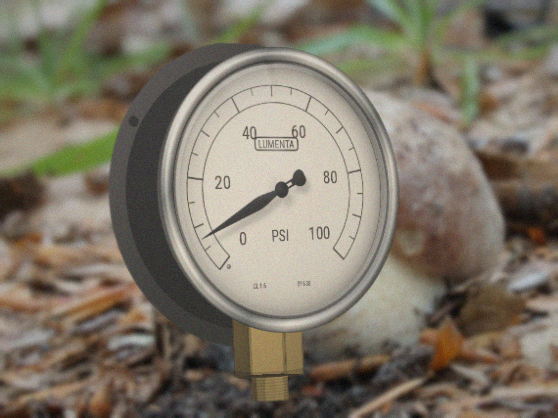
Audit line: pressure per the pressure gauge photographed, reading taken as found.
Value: 7.5 psi
